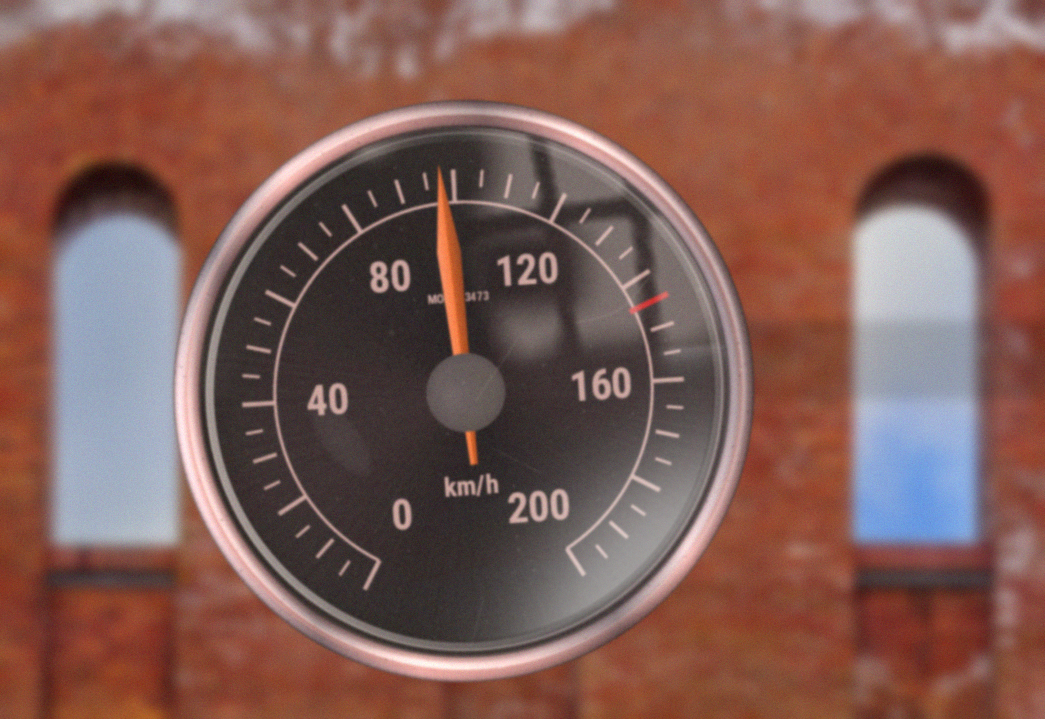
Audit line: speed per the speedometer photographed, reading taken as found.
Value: 97.5 km/h
